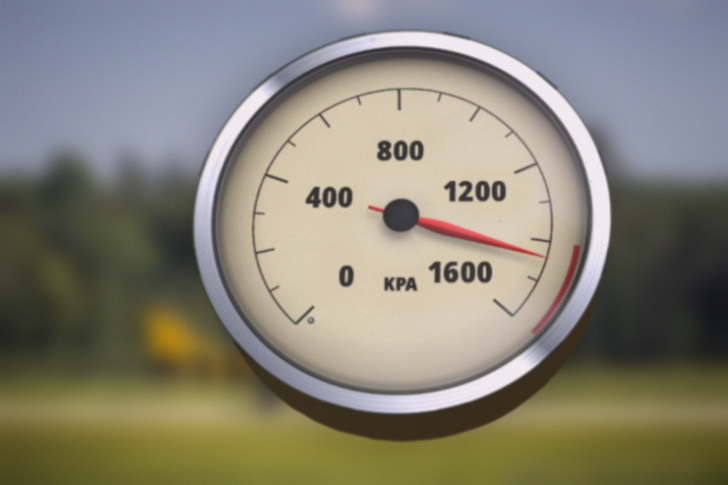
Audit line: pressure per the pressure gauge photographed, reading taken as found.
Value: 1450 kPa
